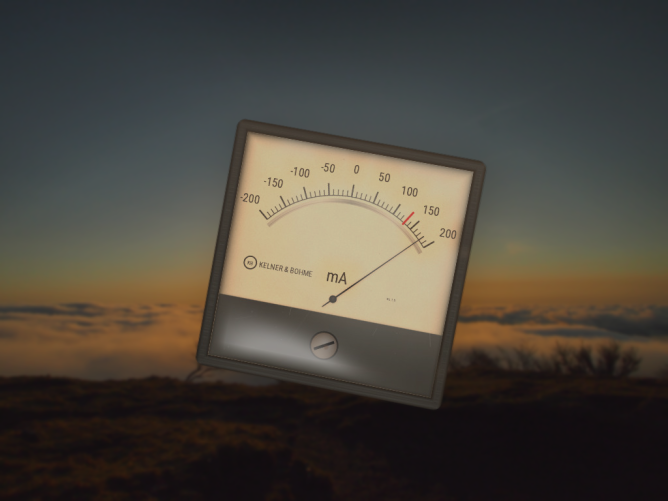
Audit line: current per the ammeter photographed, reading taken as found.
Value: 180 mA
